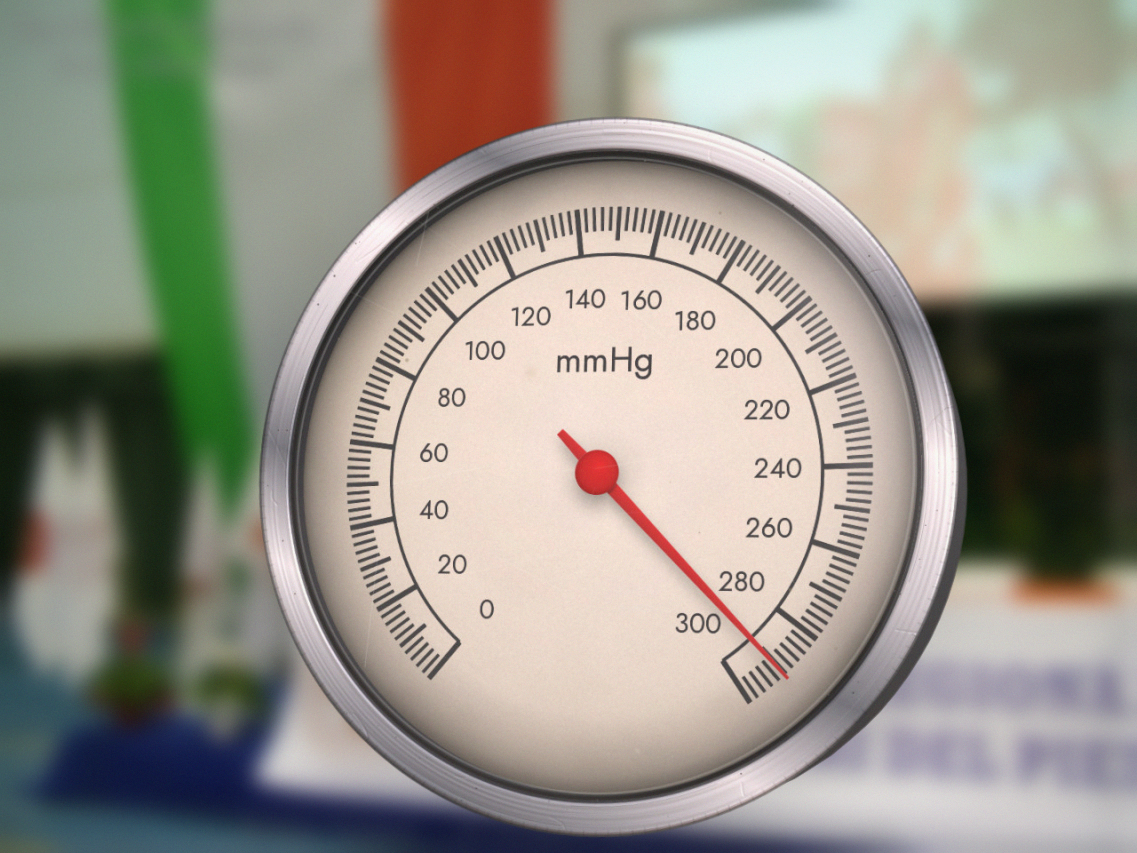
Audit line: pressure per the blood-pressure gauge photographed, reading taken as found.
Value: 290 mmHg
